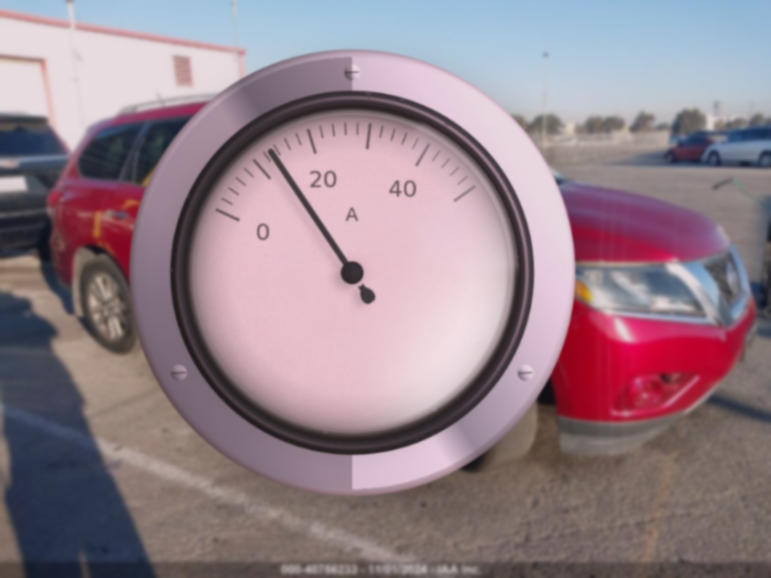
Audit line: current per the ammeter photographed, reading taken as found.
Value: 13 A
